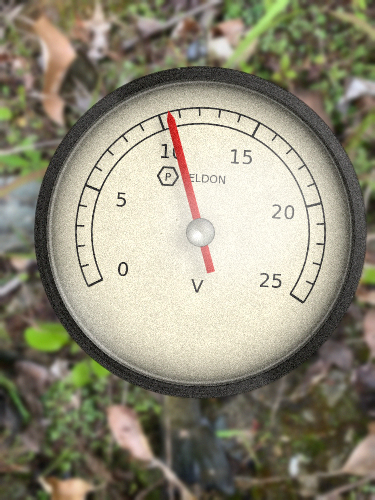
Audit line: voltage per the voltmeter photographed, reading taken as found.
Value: 10.5 V
